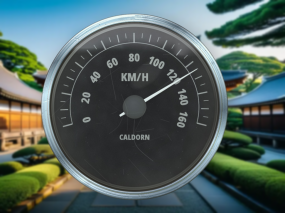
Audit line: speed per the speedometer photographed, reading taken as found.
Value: 125 km/h
